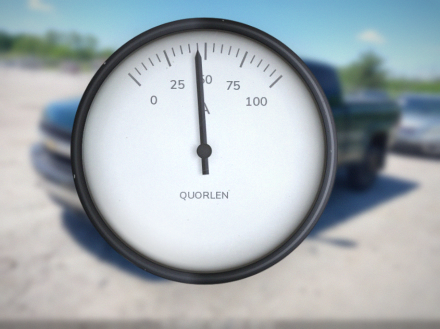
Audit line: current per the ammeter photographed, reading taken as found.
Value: 45 A
